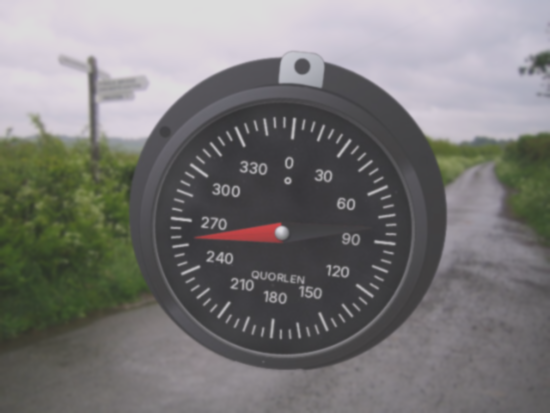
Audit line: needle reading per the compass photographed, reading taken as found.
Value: 260 °
